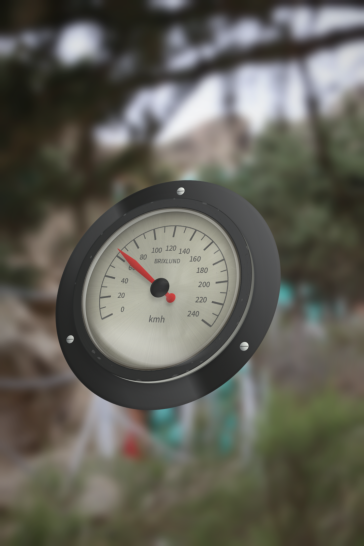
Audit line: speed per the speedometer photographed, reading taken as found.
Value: 65 km/h
